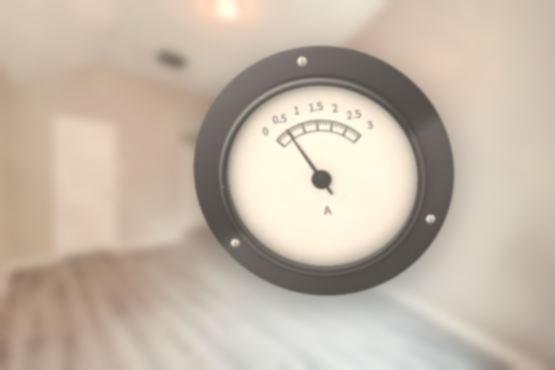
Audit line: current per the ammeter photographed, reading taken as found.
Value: 0.5 A
